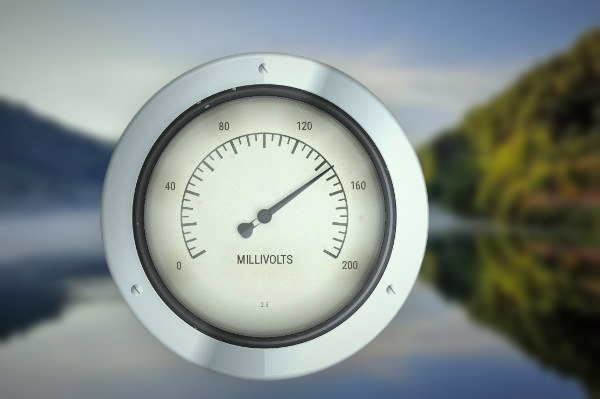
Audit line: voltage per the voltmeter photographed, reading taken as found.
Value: 145 mV
